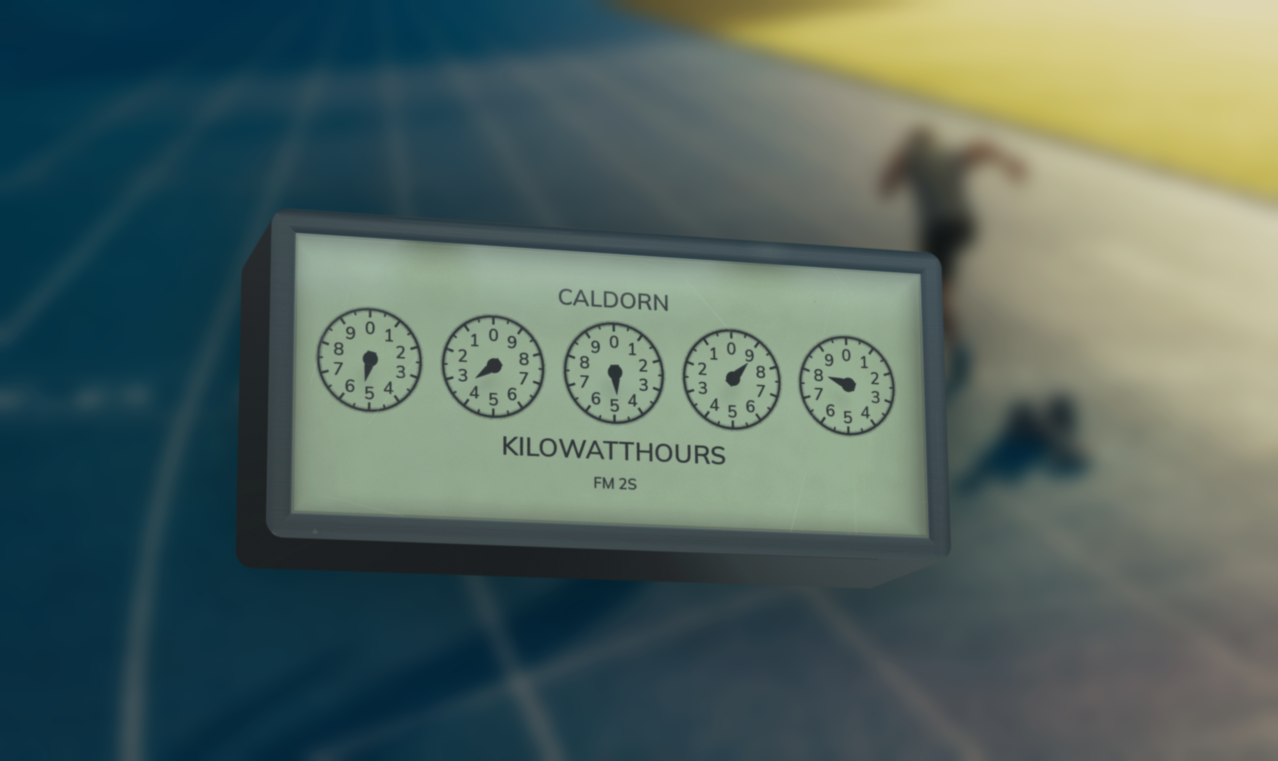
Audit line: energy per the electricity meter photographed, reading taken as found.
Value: 53488 kWh
